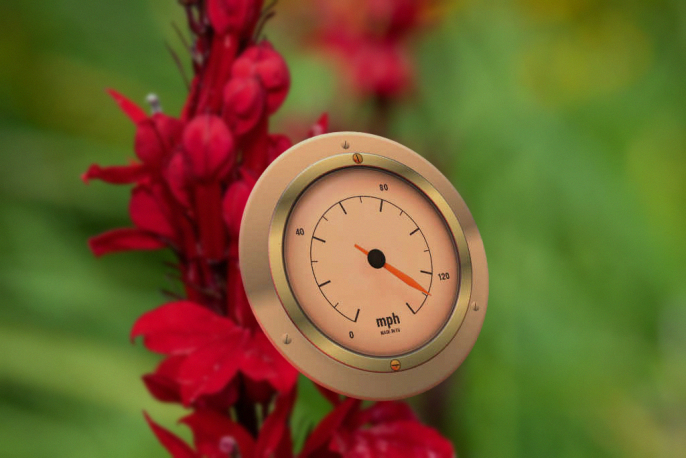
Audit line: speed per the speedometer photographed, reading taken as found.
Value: 130 mph
